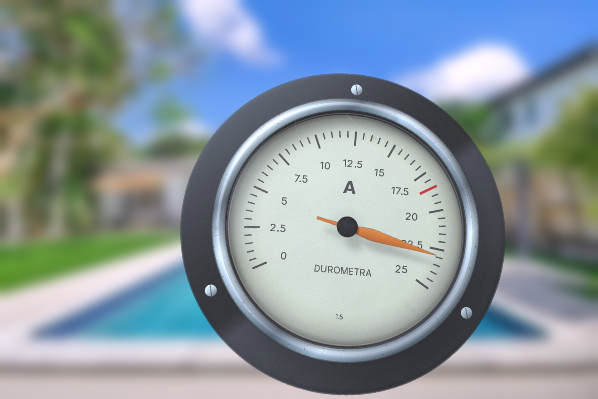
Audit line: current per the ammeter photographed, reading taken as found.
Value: 23 A
